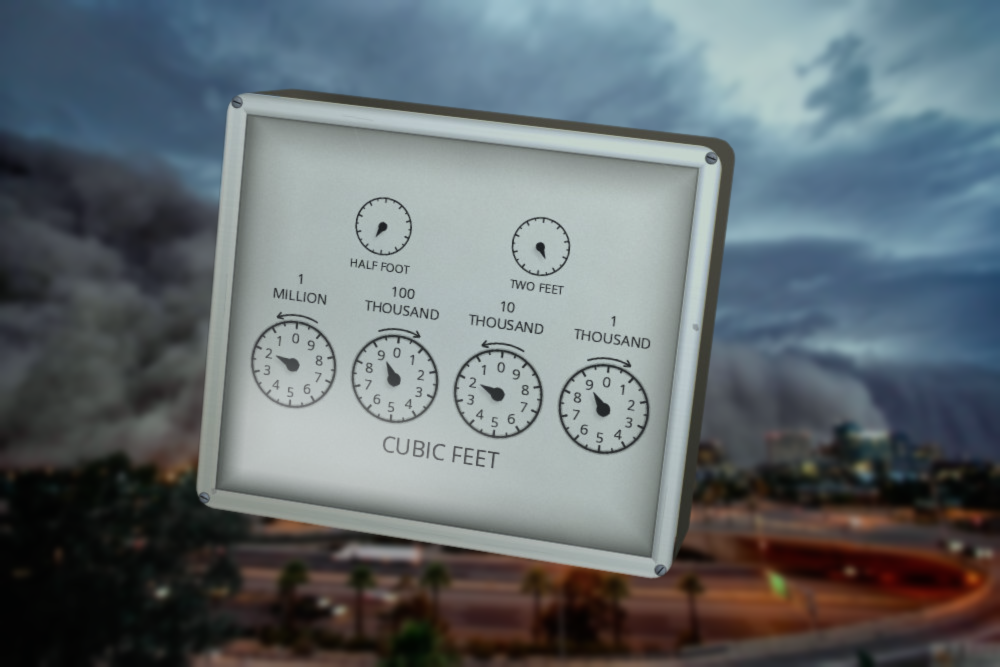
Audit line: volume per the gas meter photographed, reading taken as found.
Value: 191900 ft³
